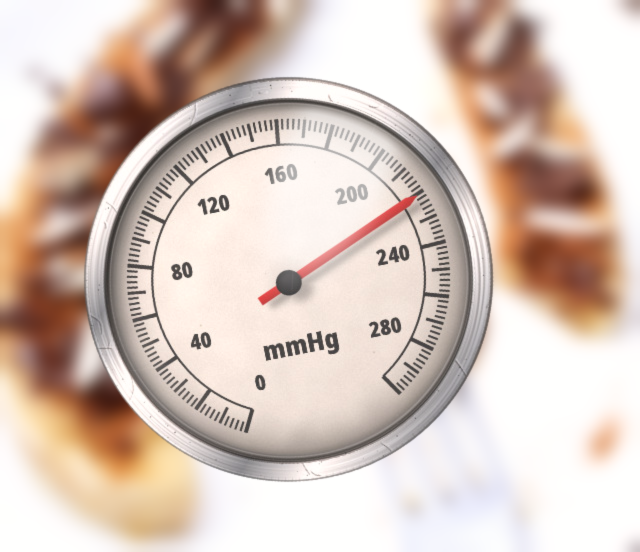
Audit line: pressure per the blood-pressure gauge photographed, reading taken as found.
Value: 220 mmHg
